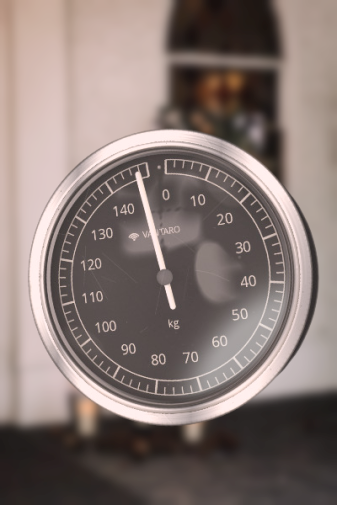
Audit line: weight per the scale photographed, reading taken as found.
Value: 148 kg
